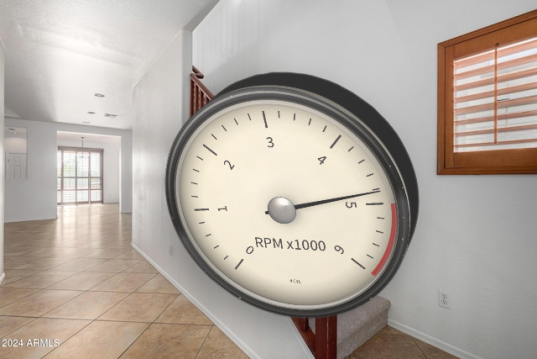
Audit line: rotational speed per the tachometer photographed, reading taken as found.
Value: 4800 rpm
